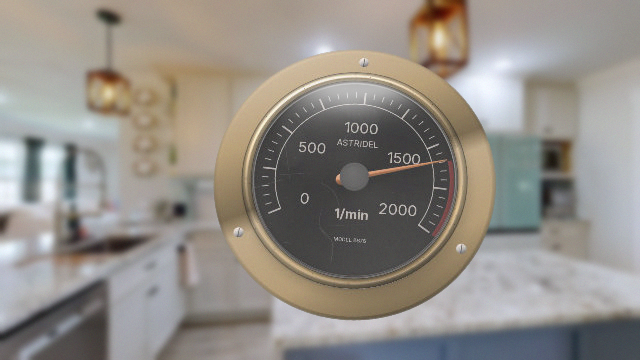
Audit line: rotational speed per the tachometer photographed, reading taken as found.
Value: 1600 rpm
